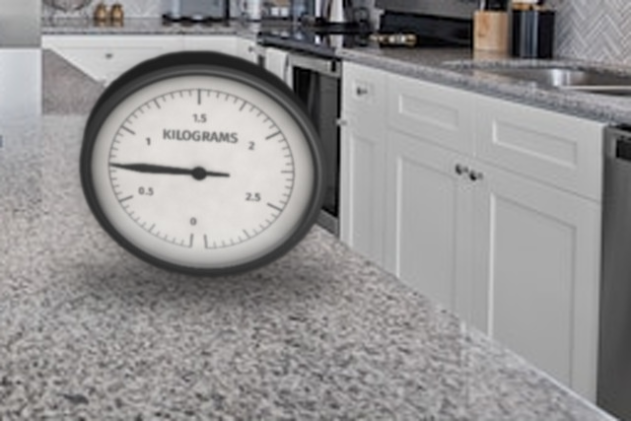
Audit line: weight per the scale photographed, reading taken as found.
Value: 0.75 kg
